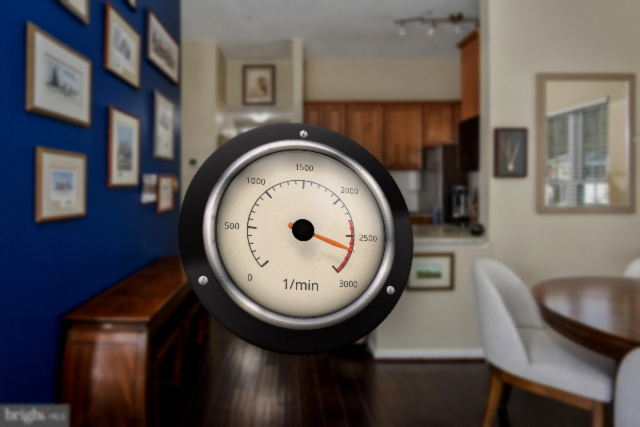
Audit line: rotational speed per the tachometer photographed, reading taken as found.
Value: 2700 rpm
